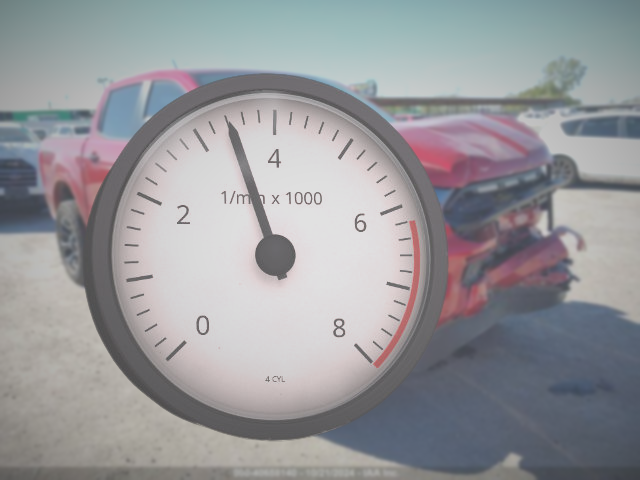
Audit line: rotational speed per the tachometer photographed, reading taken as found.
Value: 3400 rpm
